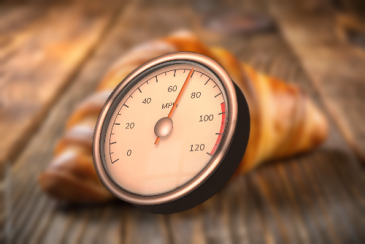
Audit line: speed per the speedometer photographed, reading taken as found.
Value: 70 mph
